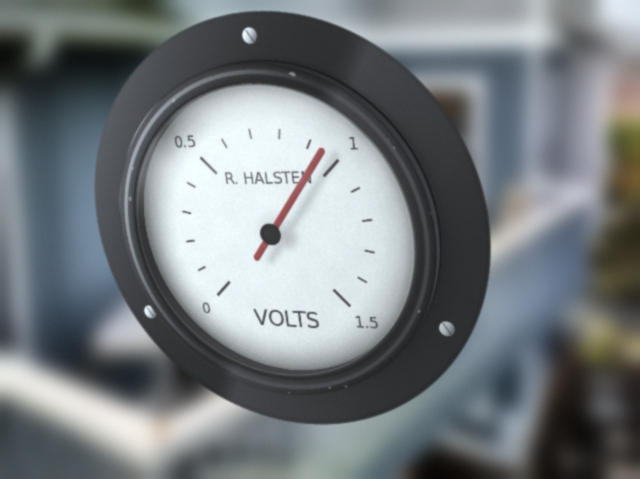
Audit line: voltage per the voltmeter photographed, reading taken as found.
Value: 0.95 V
